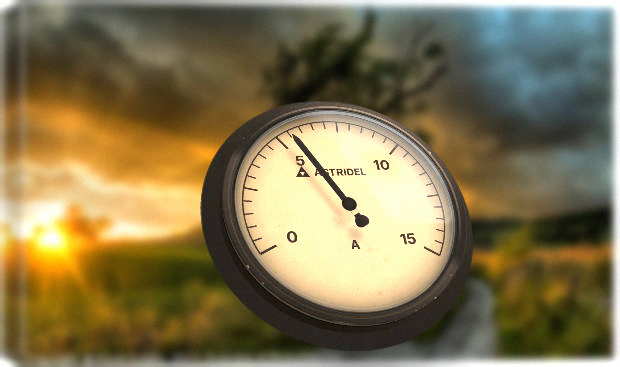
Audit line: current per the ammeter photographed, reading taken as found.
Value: 5.5 A
